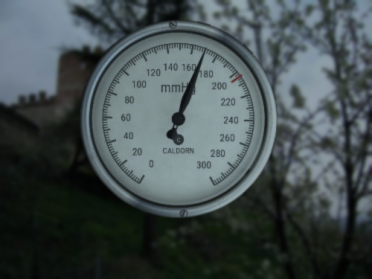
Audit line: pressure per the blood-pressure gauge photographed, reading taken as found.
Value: 170 mmHg
